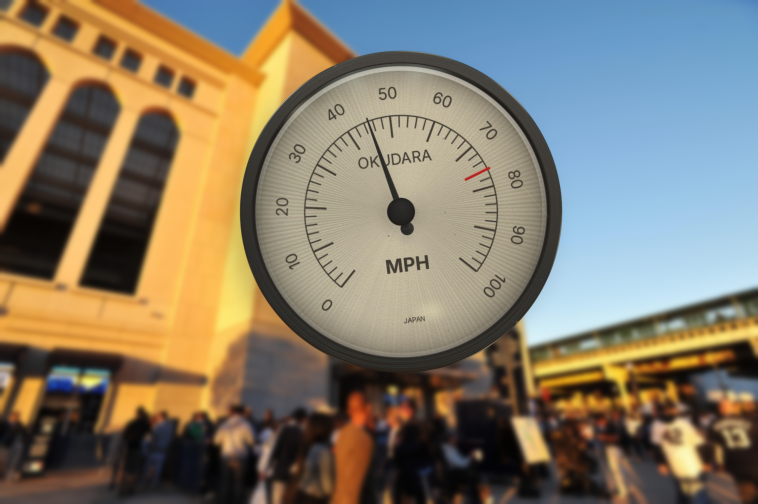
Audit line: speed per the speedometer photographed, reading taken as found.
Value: 45 mph
